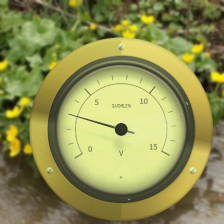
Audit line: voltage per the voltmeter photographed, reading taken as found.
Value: 3 V
